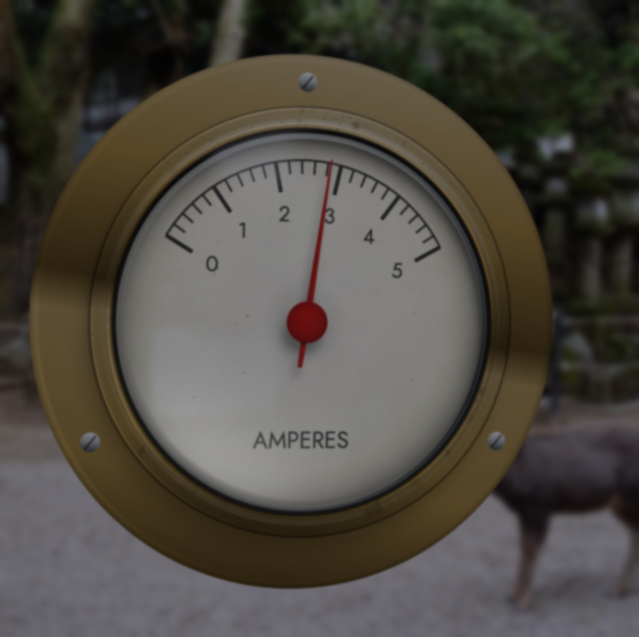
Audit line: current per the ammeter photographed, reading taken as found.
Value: 2.8 A
